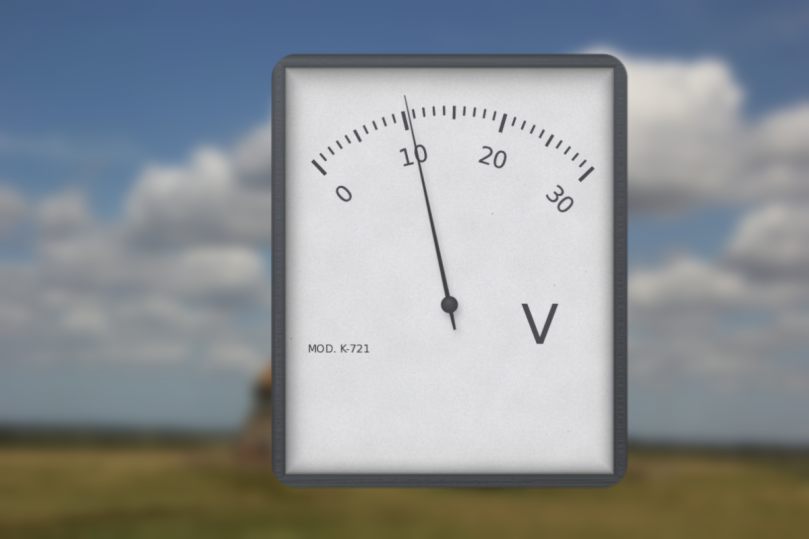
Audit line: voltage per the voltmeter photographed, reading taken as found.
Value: 10.5 V
